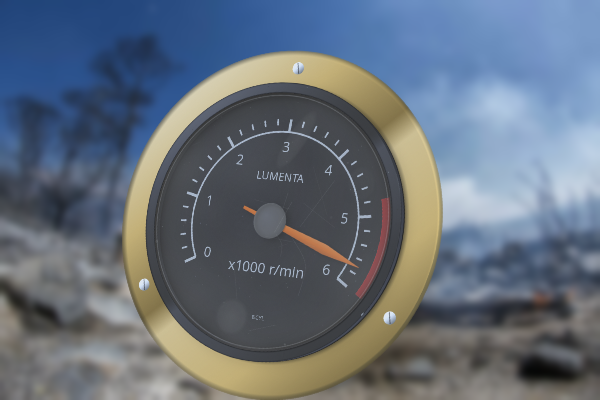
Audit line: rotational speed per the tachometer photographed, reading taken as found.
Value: 5700 rpm
